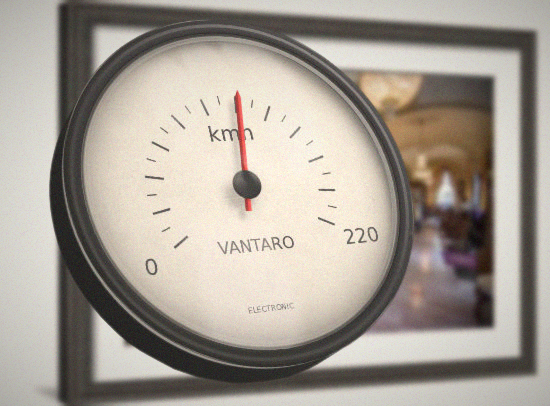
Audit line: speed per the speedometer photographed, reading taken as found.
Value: 120 km/h
